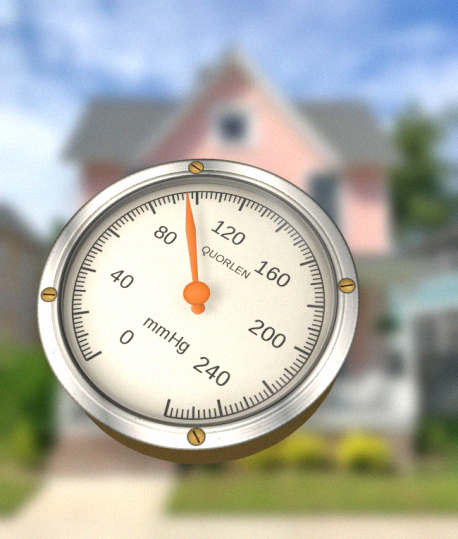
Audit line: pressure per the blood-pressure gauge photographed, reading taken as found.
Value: 96 mmHg
